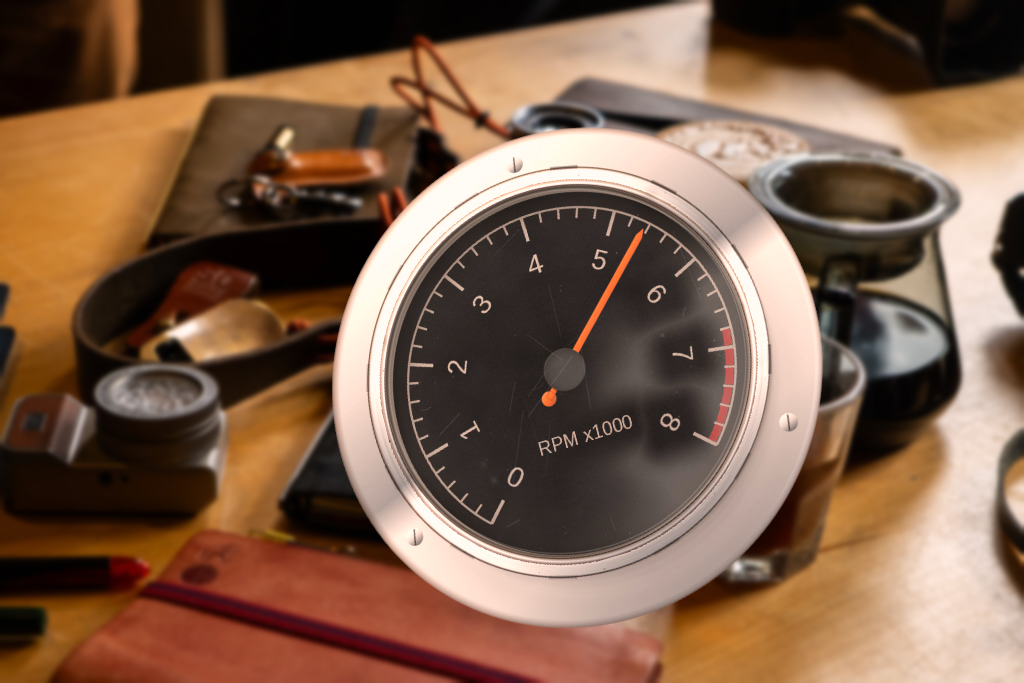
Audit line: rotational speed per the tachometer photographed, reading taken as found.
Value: 5400 rpm
